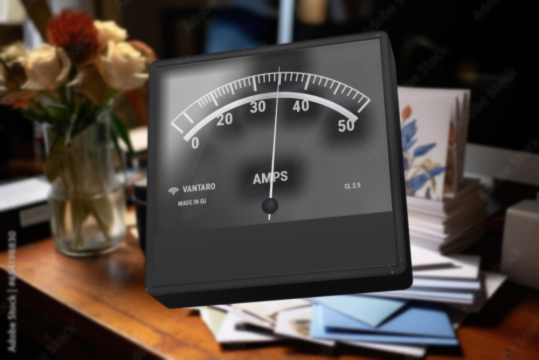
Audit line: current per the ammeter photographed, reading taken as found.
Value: 35 A
